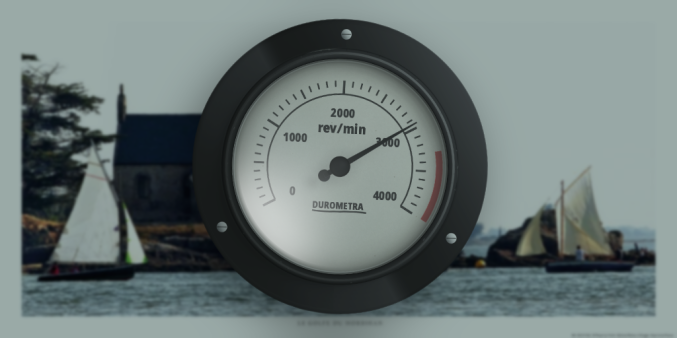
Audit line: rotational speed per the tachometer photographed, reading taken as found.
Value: 2950 rpm
